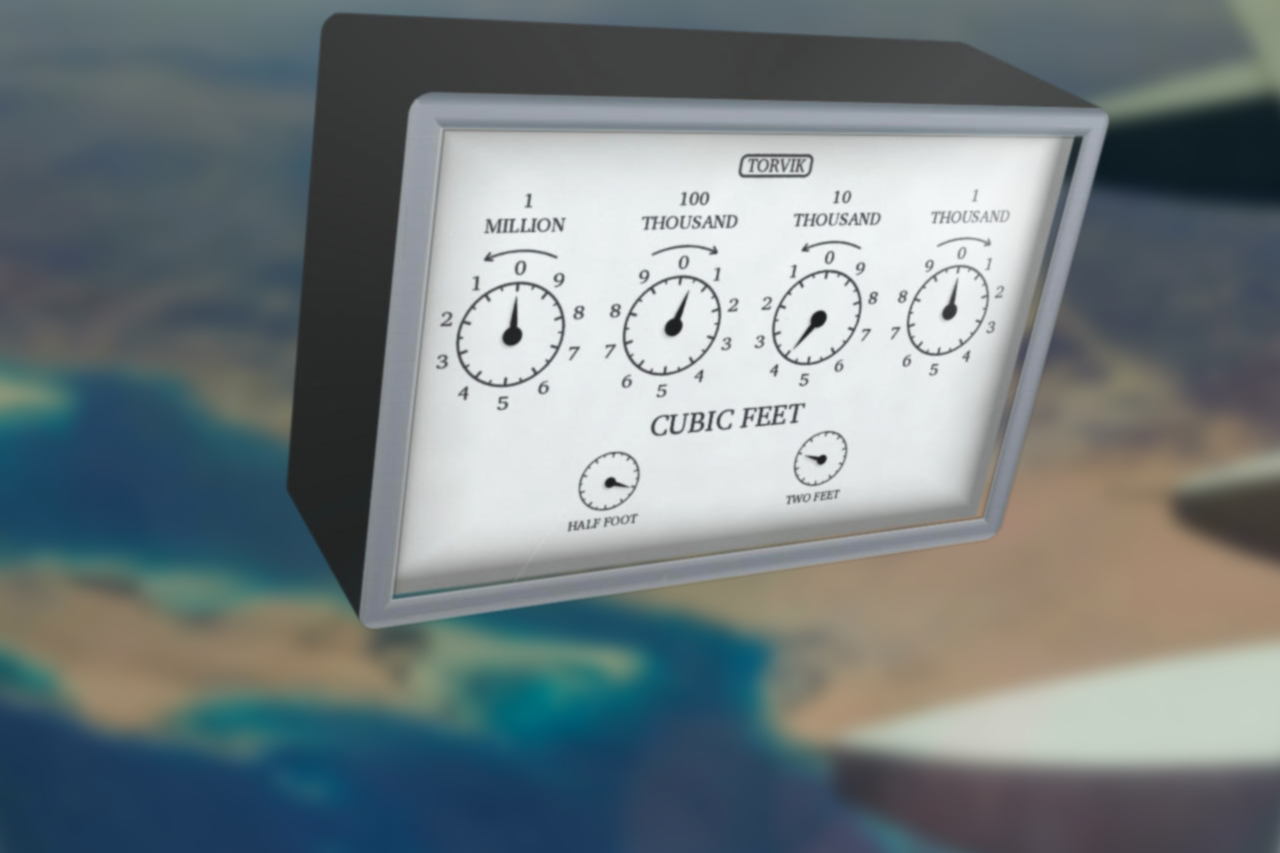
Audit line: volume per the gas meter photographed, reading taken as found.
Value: 4000 ft³
